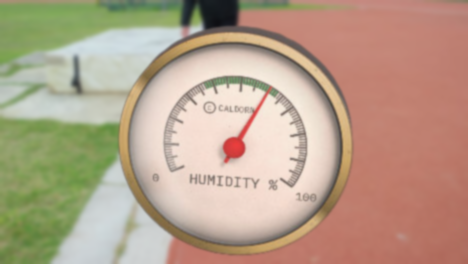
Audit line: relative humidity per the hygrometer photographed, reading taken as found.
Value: 60 %
